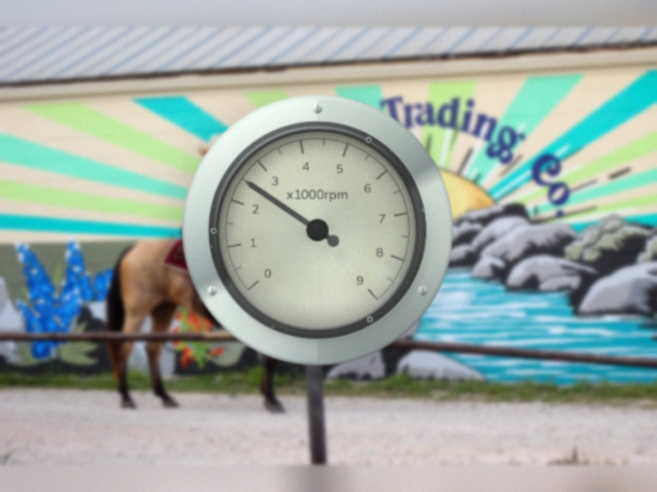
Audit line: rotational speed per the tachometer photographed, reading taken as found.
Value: 2500 rpm
